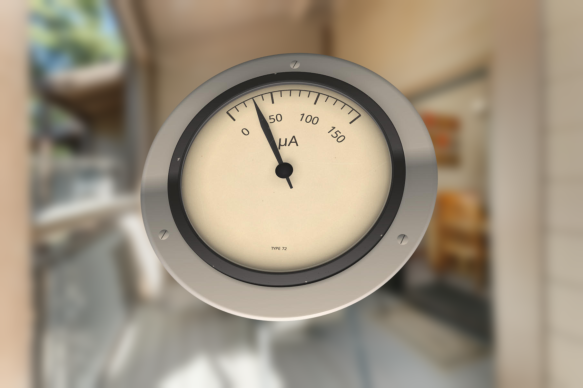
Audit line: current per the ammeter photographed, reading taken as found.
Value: 30 µA
